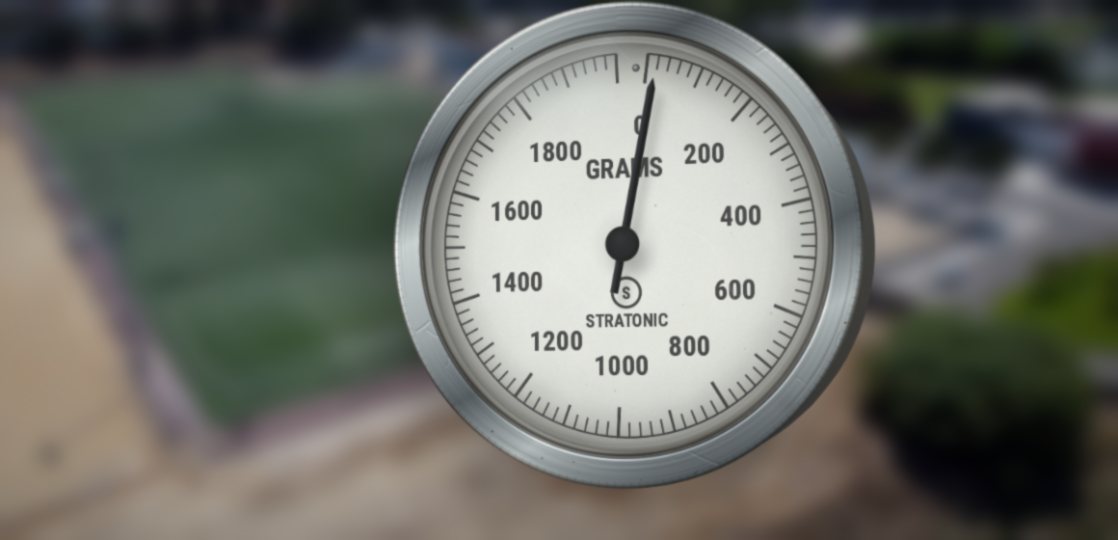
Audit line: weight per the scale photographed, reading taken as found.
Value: 20 g
